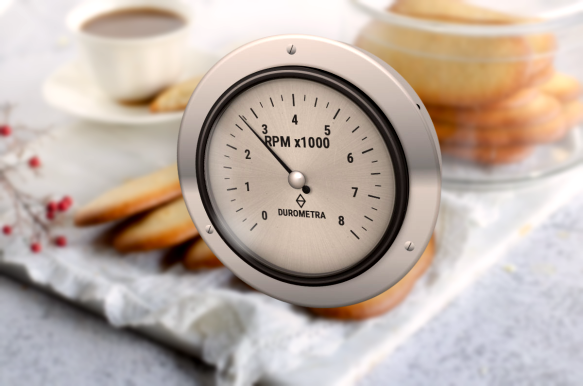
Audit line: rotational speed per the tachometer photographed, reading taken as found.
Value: 2750 rpm
